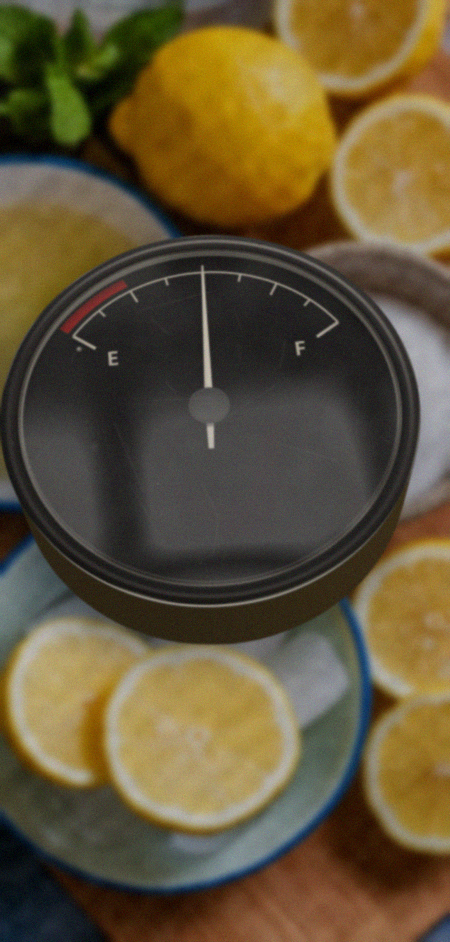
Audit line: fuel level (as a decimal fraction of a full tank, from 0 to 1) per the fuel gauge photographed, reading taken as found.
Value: 0.5
